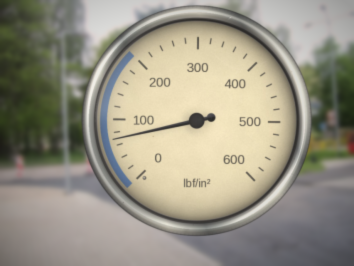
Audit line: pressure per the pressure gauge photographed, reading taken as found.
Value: 70 psi
